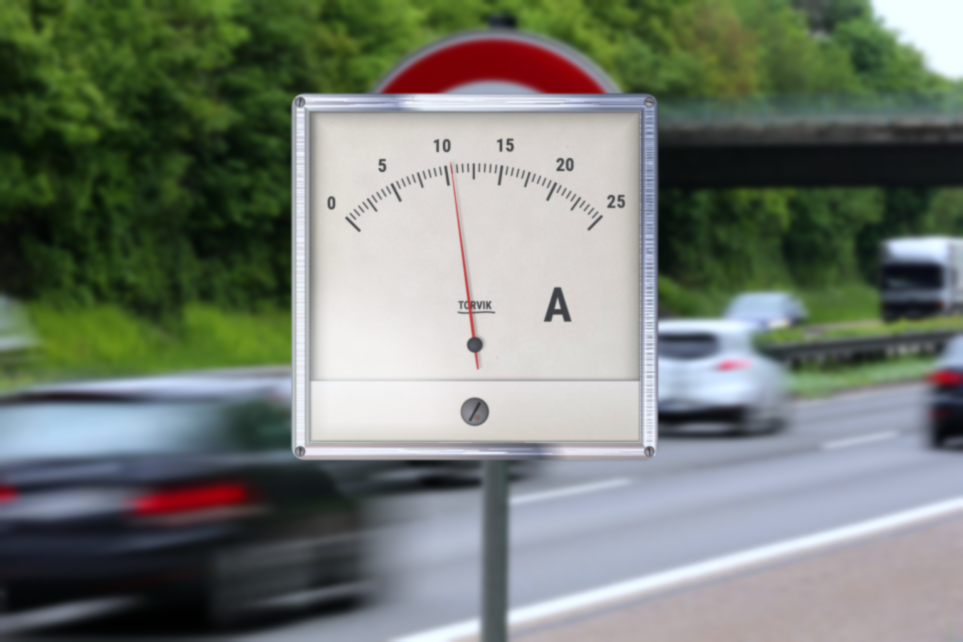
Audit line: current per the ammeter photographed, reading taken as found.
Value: 10.5 A
